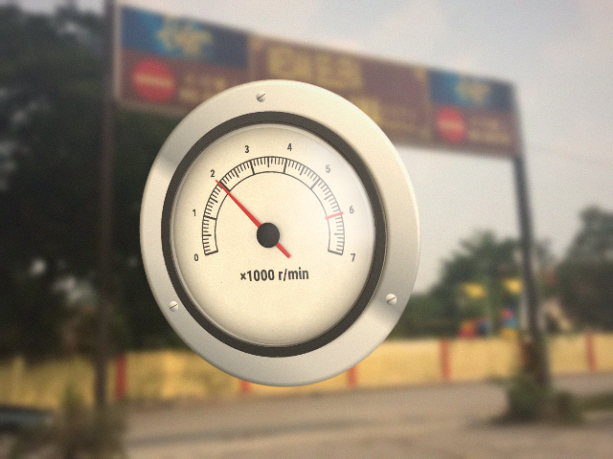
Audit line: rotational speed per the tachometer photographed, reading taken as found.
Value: 2000 rpm
